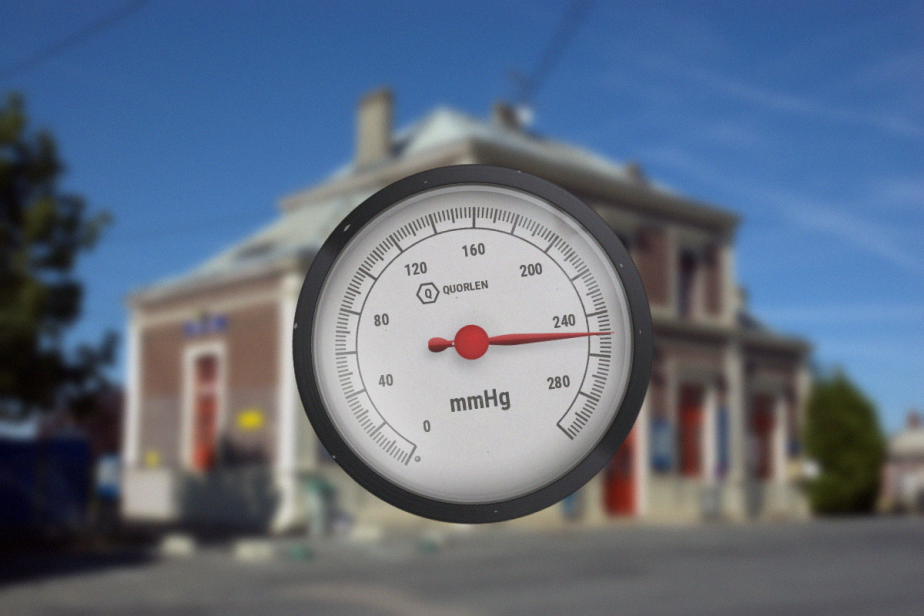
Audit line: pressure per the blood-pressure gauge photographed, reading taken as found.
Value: 250 mmHg
